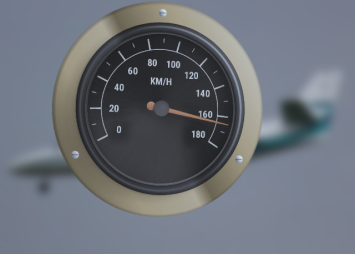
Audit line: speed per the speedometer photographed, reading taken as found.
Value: 165 km/h
